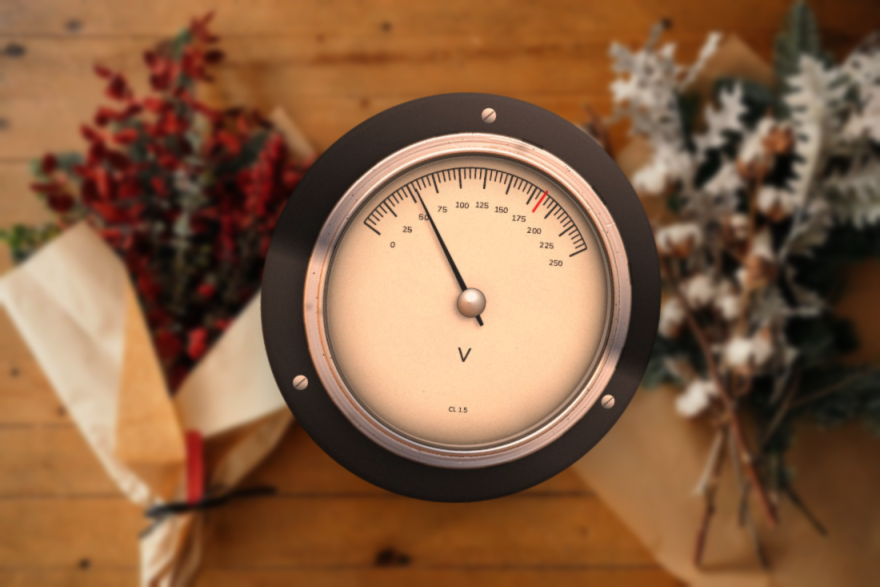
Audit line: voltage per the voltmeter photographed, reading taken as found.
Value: 55 V
